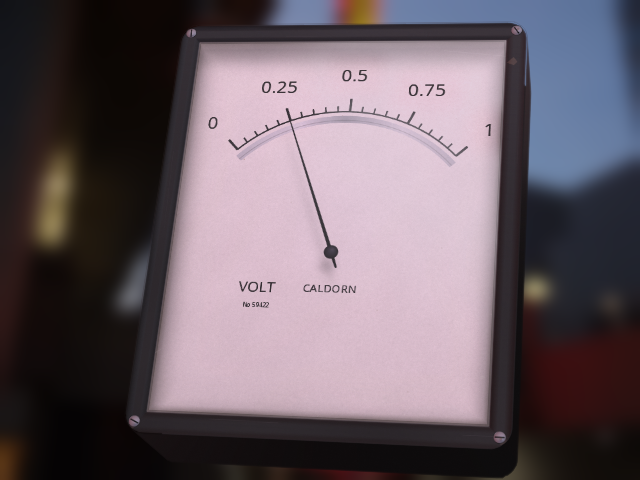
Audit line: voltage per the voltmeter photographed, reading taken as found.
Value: 0.25 V
